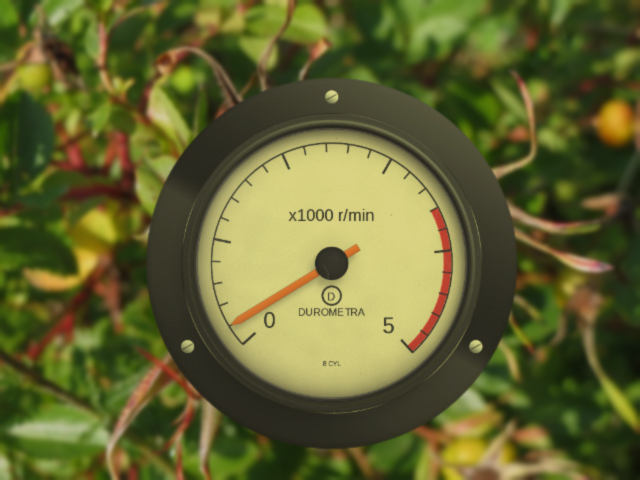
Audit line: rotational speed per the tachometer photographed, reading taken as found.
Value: 200 rpm
